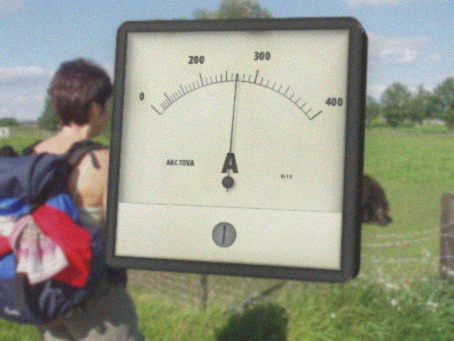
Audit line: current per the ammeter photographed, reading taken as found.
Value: 270 A
